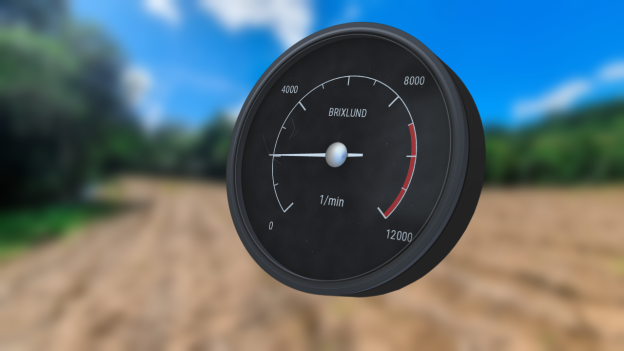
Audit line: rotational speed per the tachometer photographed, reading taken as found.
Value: 2000 rpm
